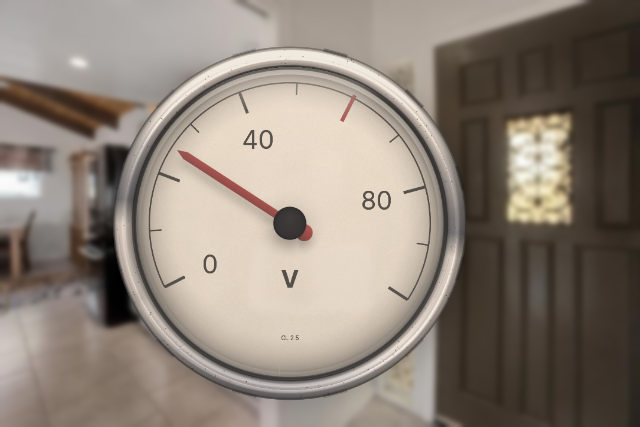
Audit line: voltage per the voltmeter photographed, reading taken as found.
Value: 25 V
